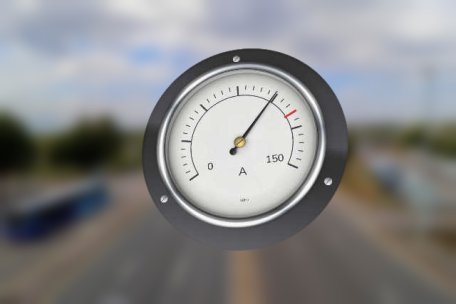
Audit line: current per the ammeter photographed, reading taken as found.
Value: 100 A
